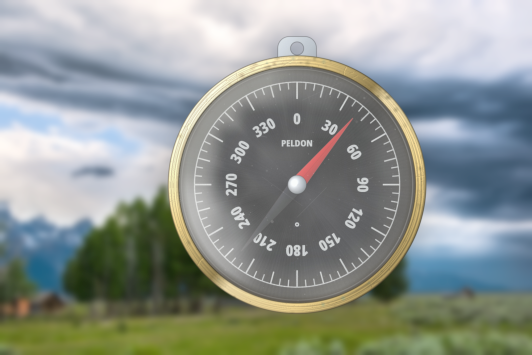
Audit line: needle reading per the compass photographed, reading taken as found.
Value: 40 °
